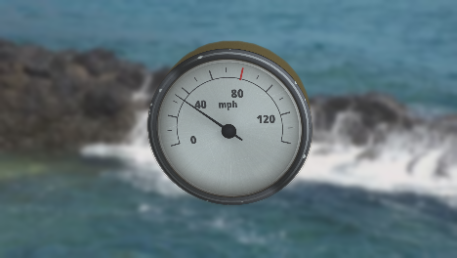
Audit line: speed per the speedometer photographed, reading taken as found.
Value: 35 mph
